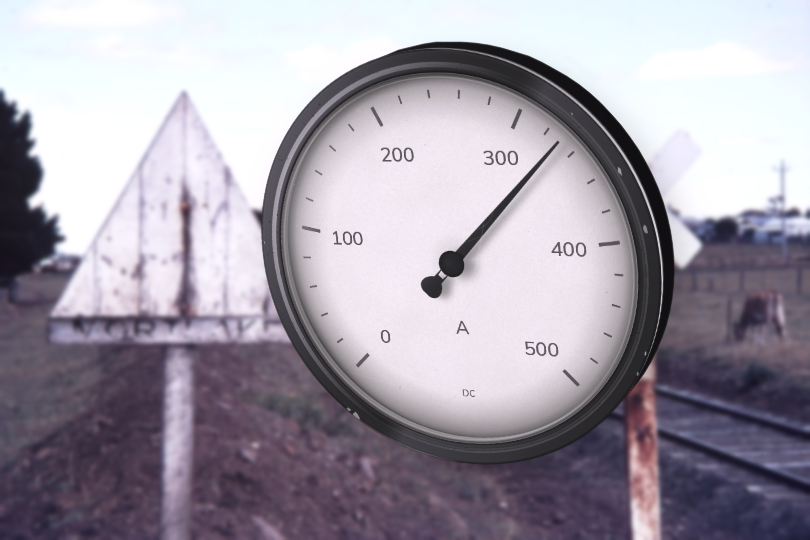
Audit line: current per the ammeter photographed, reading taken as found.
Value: 330 A
